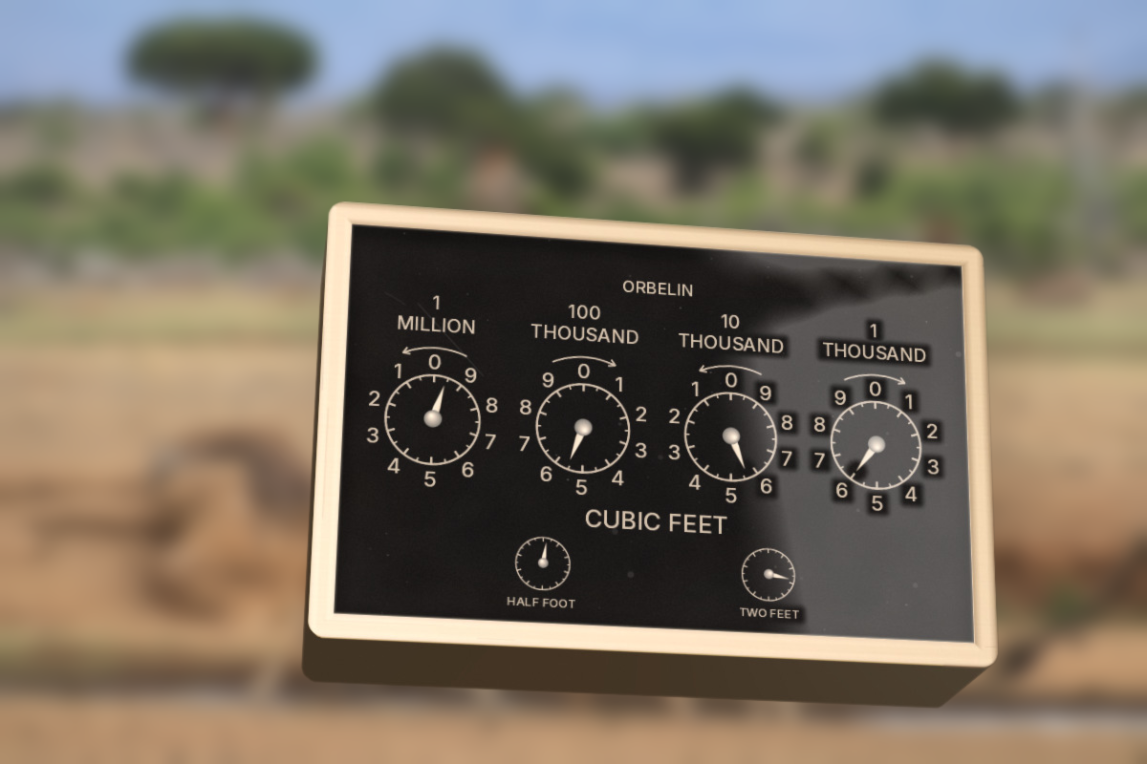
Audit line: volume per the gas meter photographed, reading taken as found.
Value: 955600 ft³
